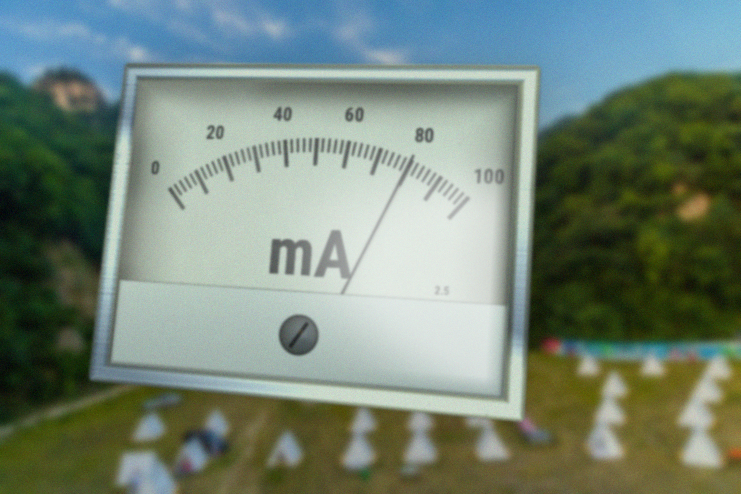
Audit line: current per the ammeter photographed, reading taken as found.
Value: 80 mA
